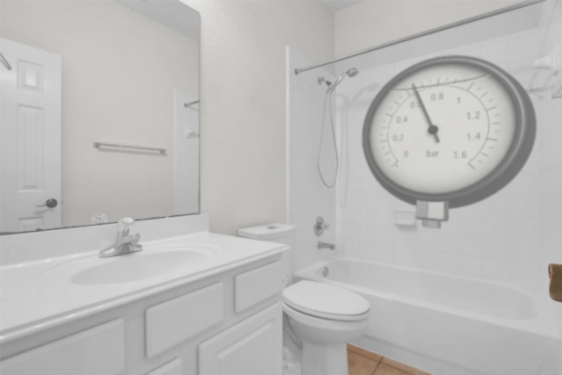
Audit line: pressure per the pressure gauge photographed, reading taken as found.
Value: 0.65 bar
